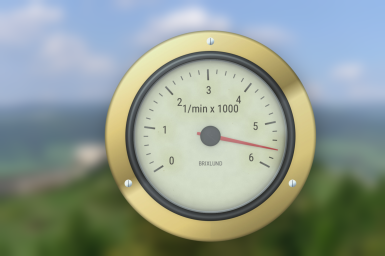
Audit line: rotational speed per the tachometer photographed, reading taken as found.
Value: 5600 rpm
